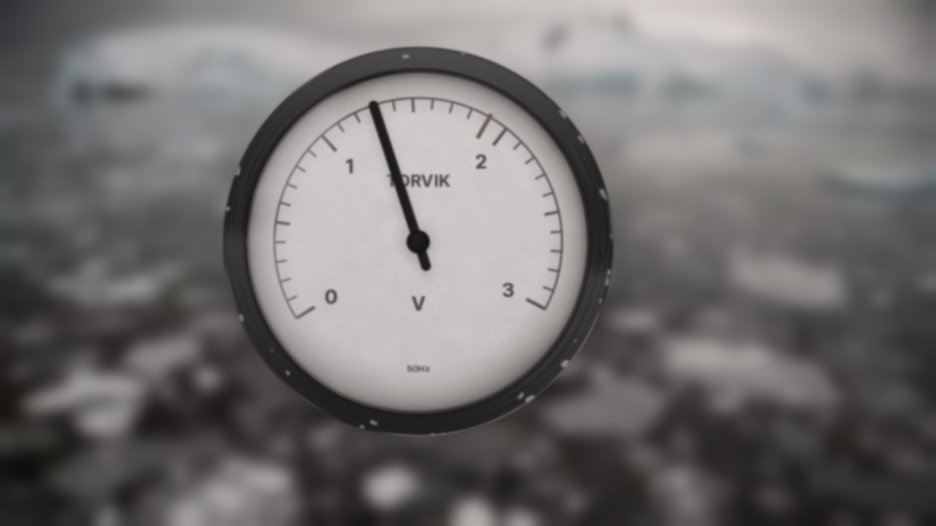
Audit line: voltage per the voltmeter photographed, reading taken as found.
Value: 1.3 V
